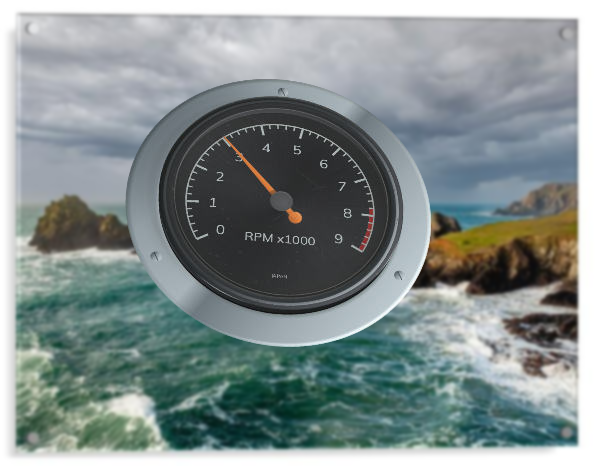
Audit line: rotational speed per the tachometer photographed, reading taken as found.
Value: 3000 rpm
